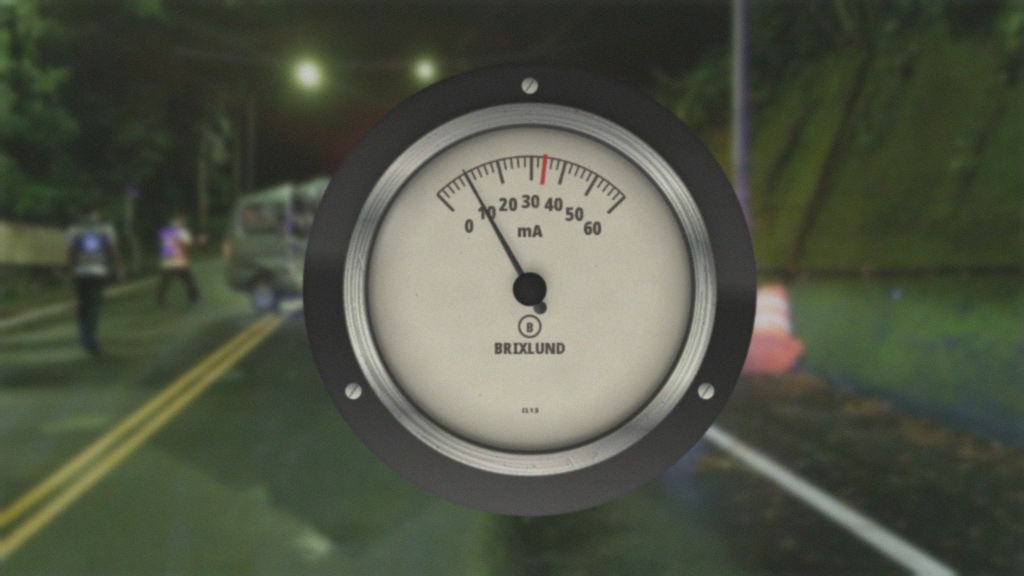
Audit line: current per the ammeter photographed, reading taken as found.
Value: 10 mA
